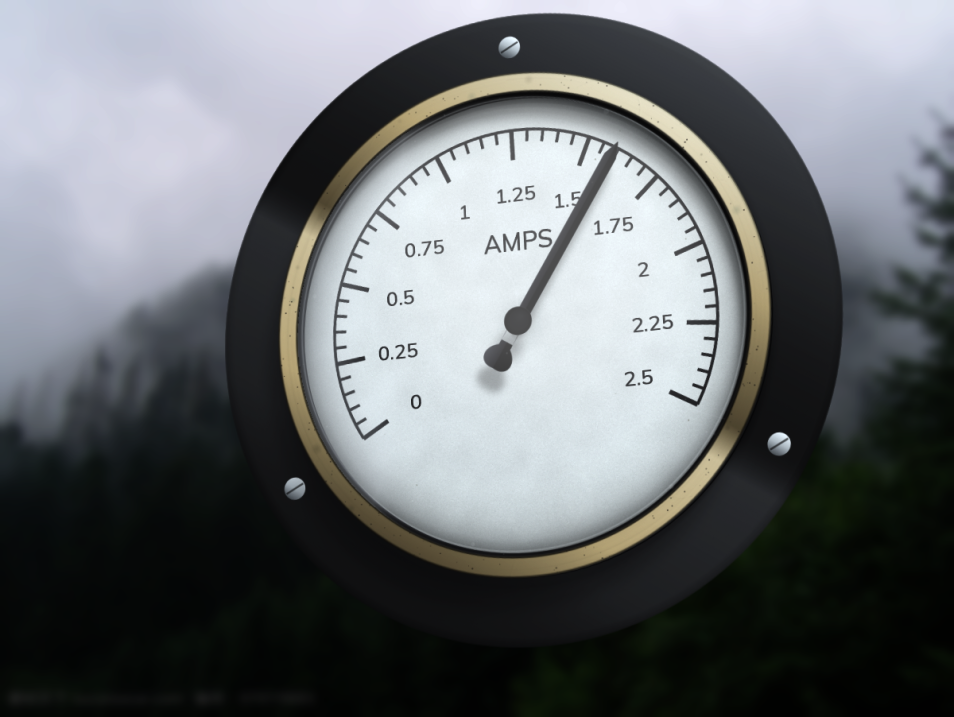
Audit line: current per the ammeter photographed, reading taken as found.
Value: 1.6 A
